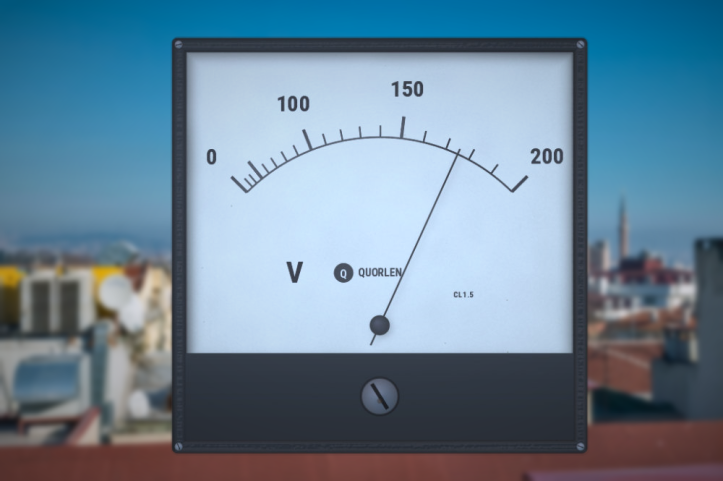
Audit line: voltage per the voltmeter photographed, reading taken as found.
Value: 175 V
